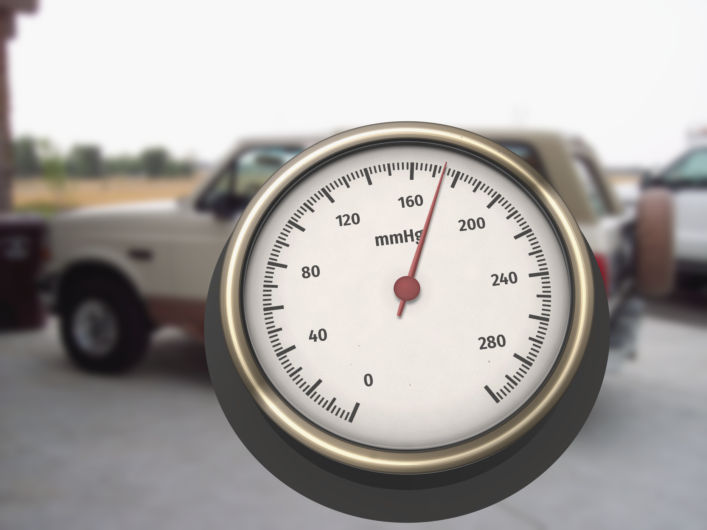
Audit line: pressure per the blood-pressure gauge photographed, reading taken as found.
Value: 174 mmHg
